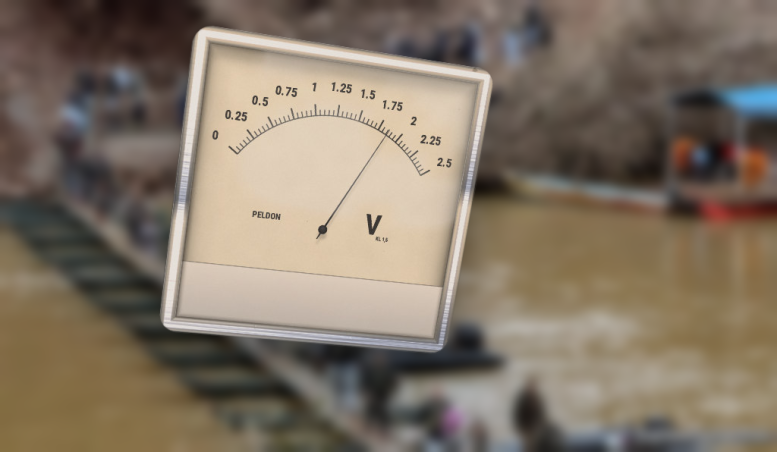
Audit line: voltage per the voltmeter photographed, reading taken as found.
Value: 1.85 V
